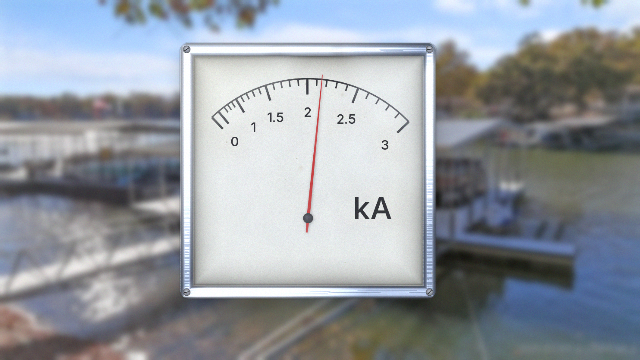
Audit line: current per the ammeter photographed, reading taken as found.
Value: 2.15 kA
